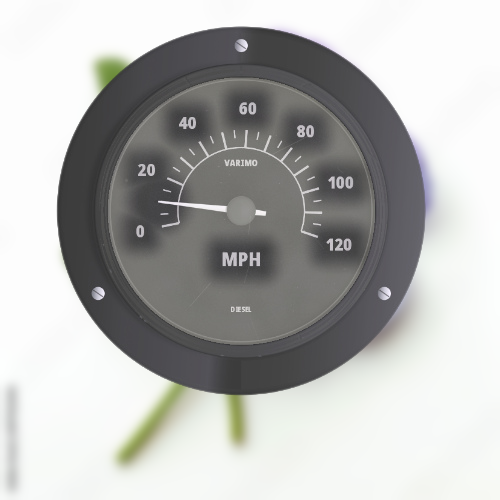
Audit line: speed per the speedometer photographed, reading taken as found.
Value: 10 mph
